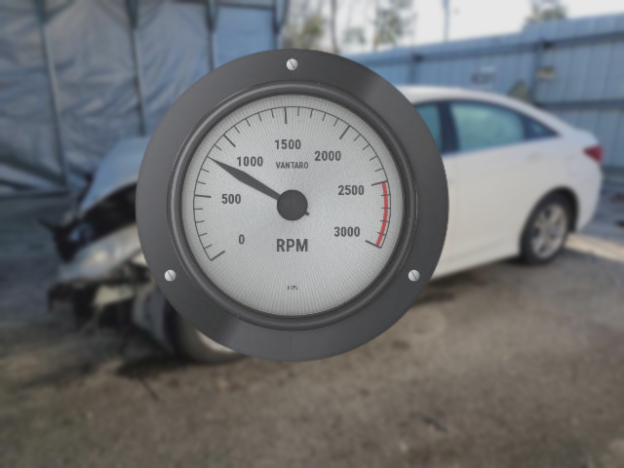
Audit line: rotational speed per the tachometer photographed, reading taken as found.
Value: 800 rpm
